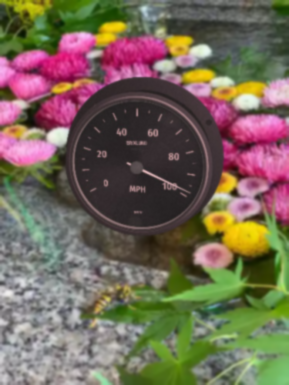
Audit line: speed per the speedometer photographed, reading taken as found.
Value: 97.5 mph
